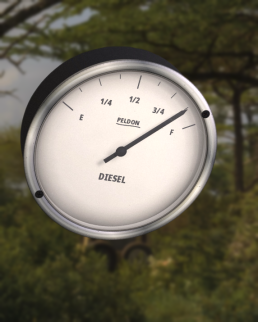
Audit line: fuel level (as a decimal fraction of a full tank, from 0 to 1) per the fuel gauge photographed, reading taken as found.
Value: 0.875
